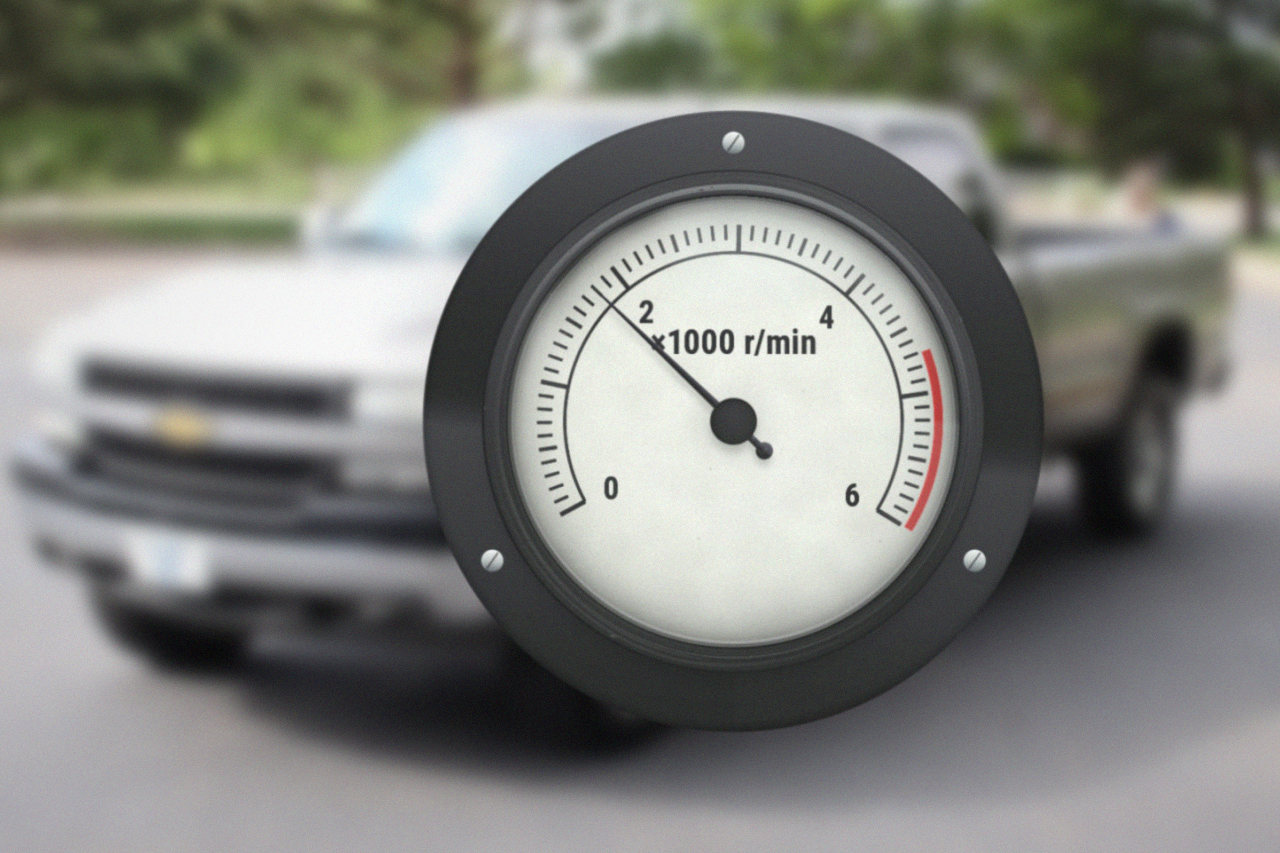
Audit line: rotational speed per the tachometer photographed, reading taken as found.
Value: 1800 rpm
